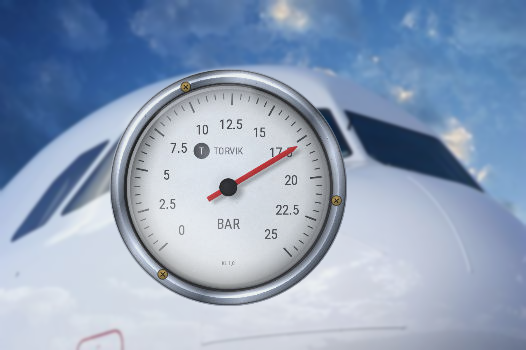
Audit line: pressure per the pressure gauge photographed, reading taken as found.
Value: 17.75 bar
